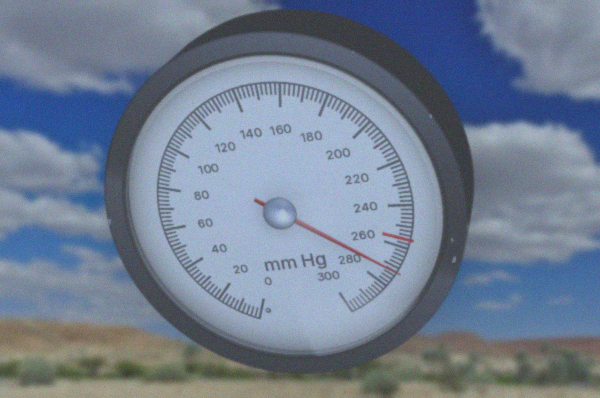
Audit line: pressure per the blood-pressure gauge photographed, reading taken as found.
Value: 270 mmHg
